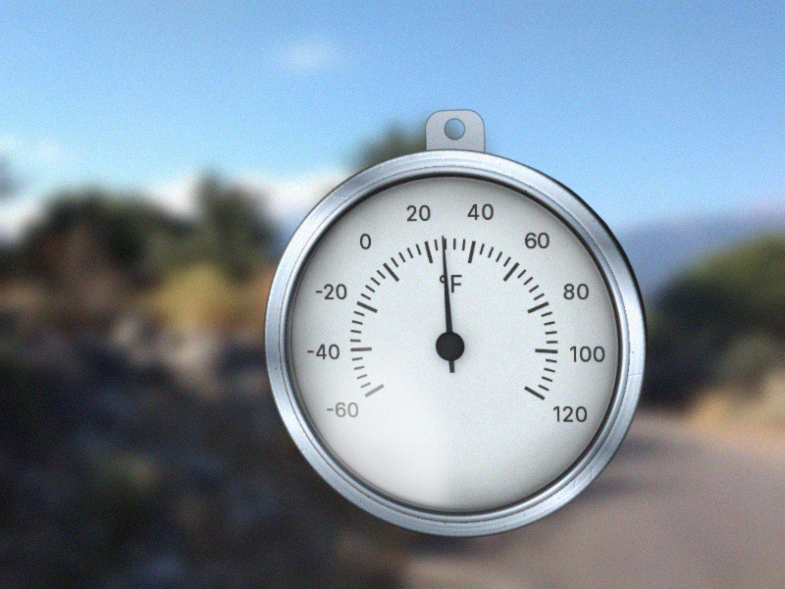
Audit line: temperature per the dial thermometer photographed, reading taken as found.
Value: 28 °F
